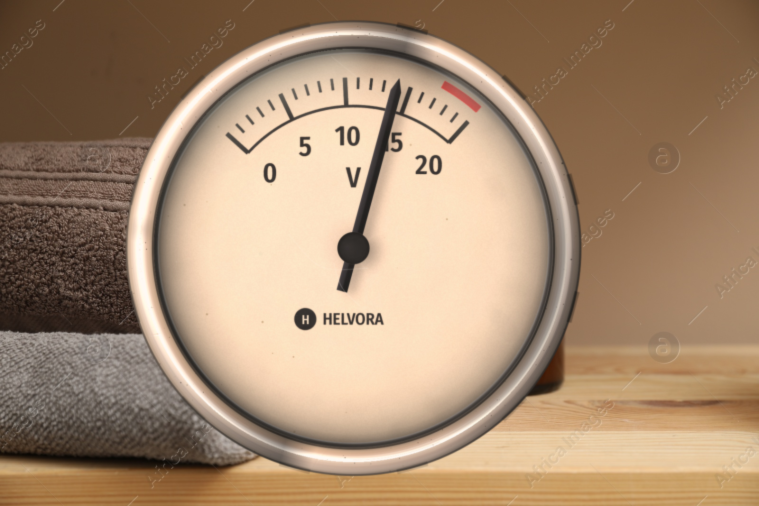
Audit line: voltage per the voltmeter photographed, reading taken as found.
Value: 14 V
